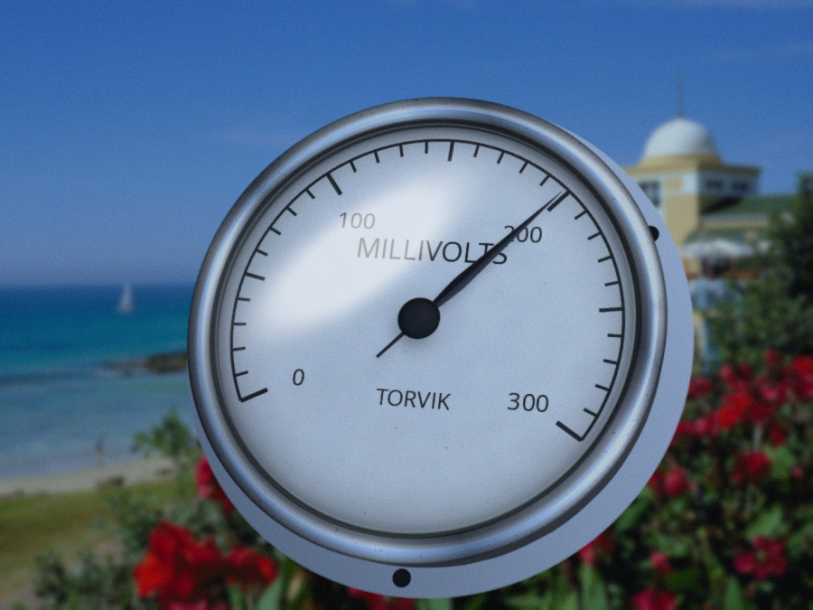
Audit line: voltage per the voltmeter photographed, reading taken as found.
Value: 200 mV
